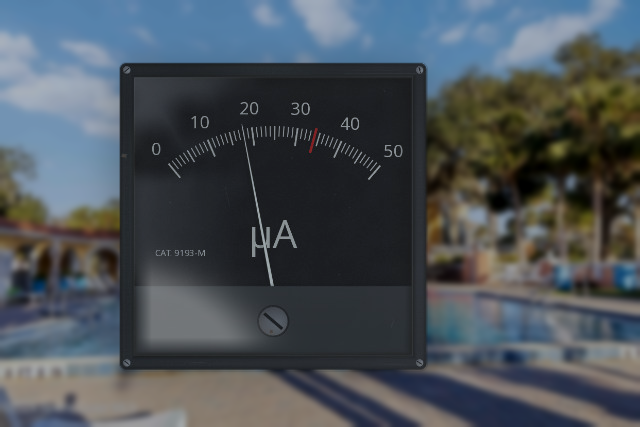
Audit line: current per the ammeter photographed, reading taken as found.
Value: 18 µA
